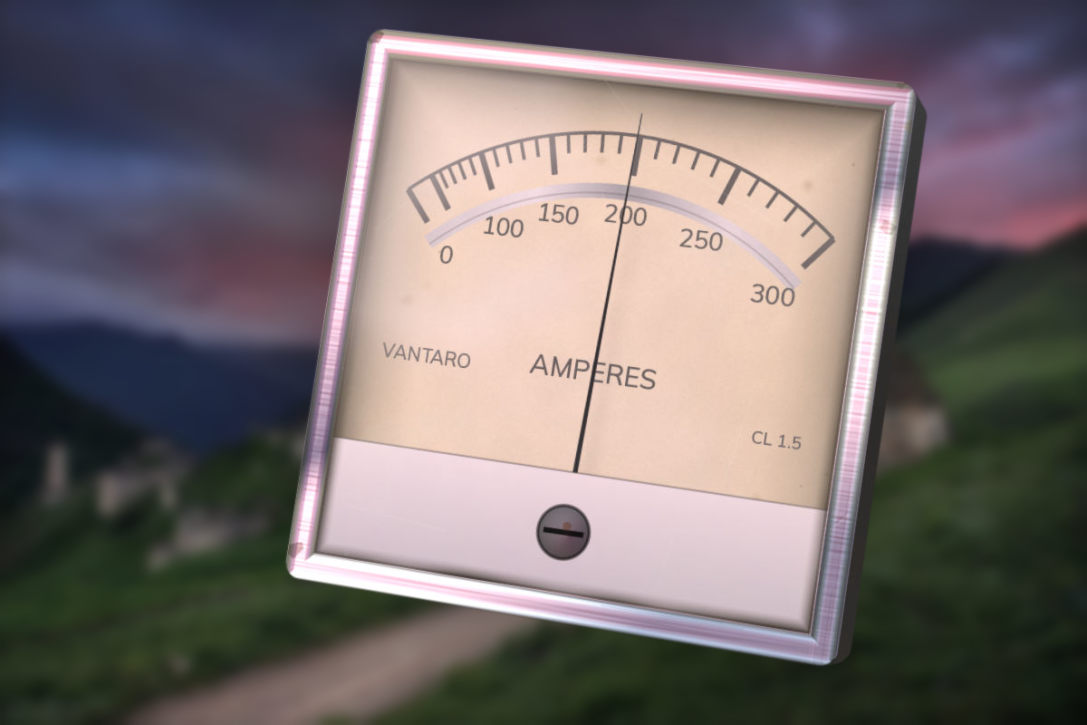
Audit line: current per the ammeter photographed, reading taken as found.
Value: 200 A
